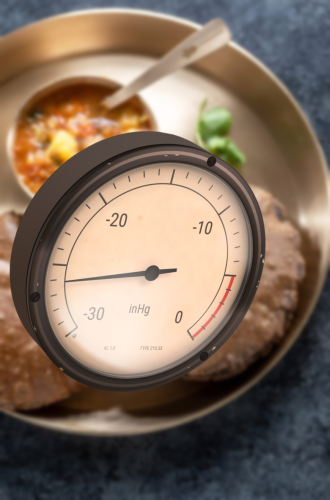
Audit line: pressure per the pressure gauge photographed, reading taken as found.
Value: -26 inHg
